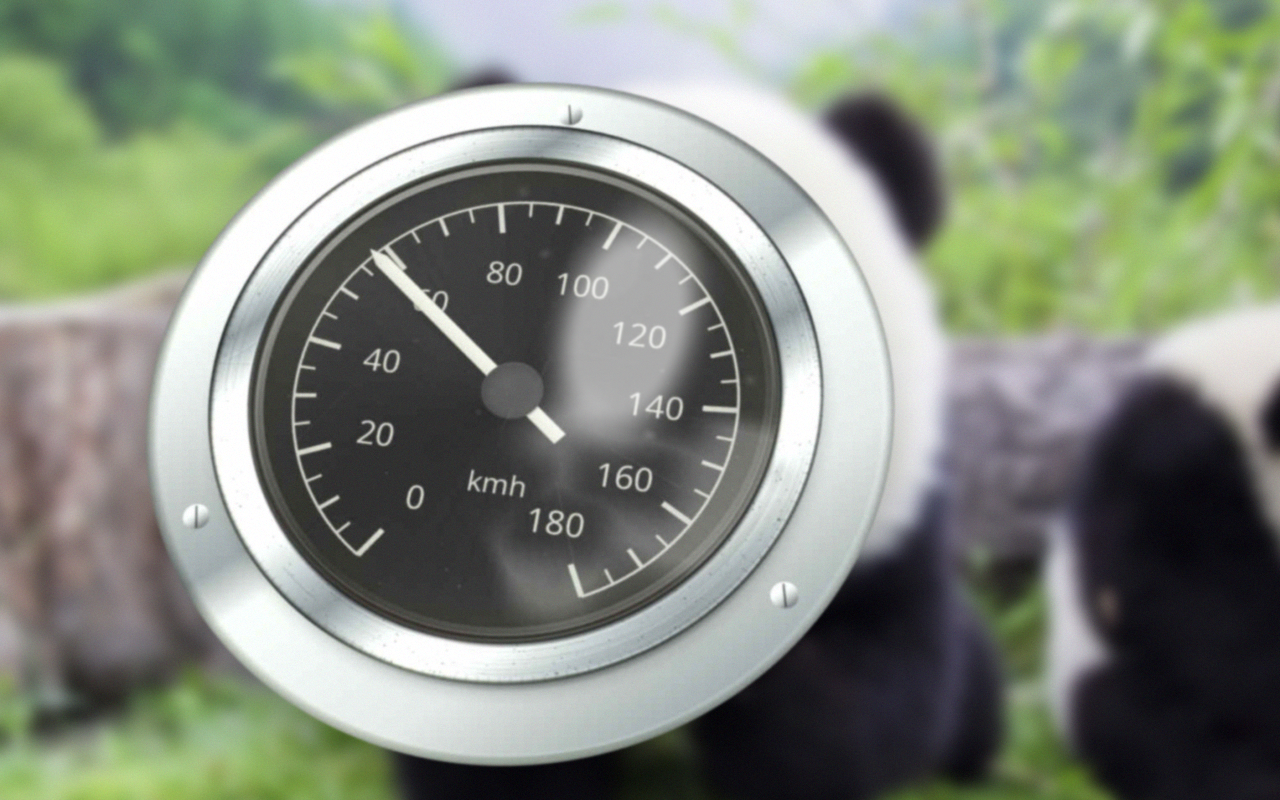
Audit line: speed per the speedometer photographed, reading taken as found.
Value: 57.5 km/h
